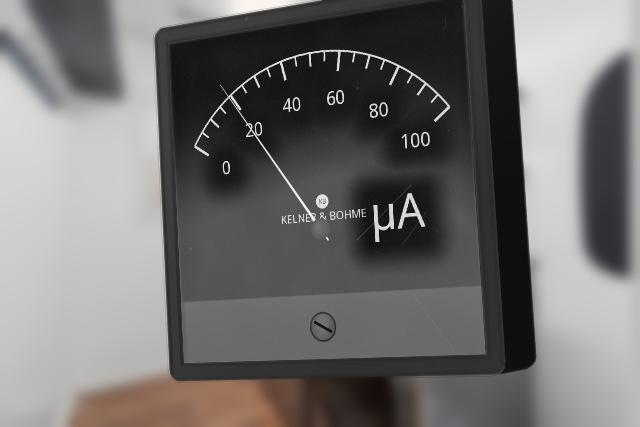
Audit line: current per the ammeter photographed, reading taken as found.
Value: 20 µA
